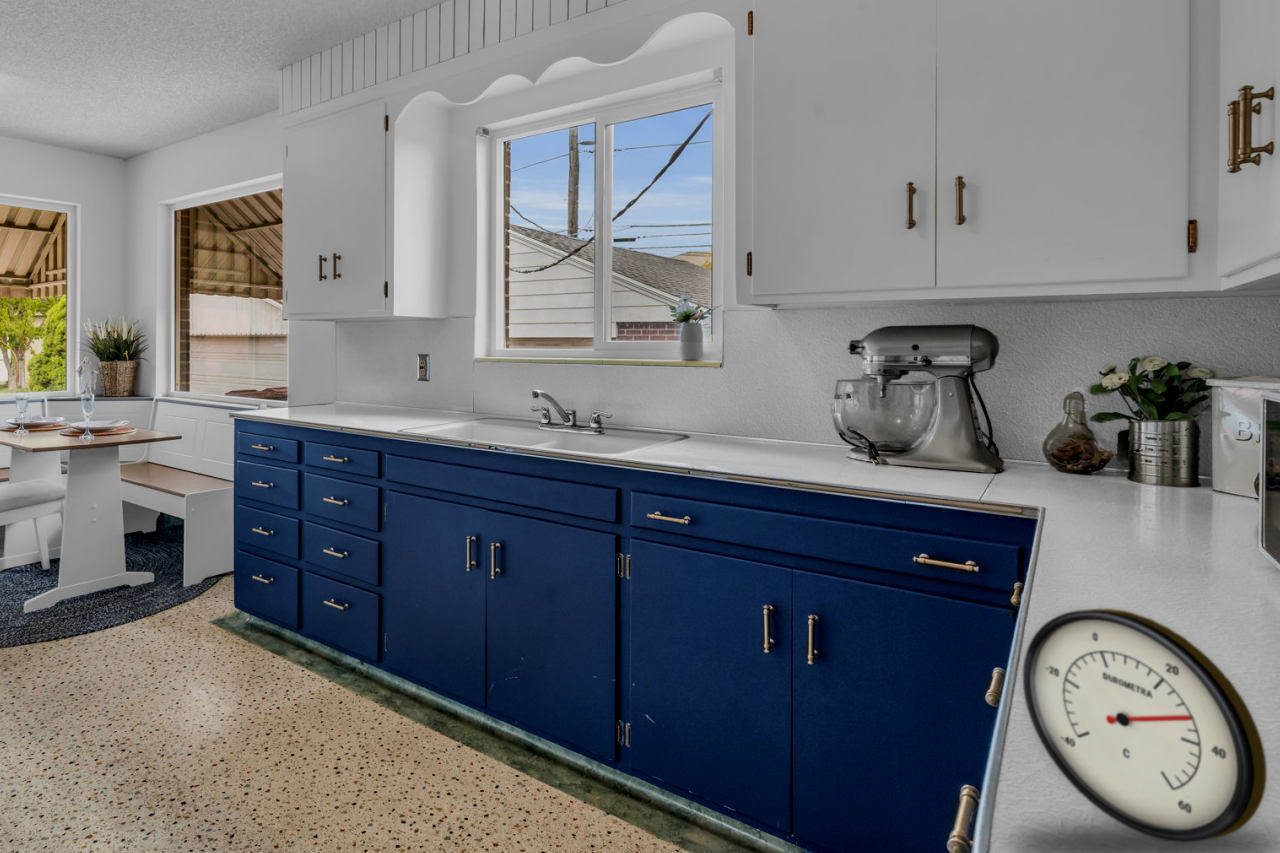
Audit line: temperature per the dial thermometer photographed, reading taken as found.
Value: 32 °C
